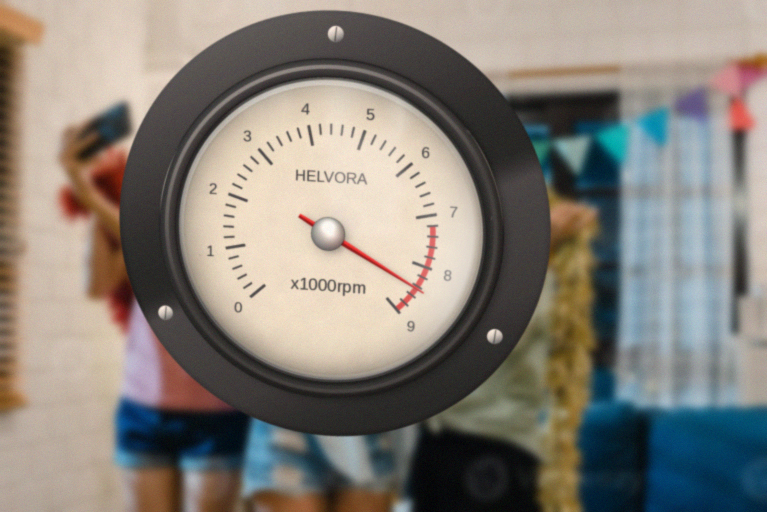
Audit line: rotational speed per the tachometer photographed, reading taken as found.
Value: 8400 rpm
